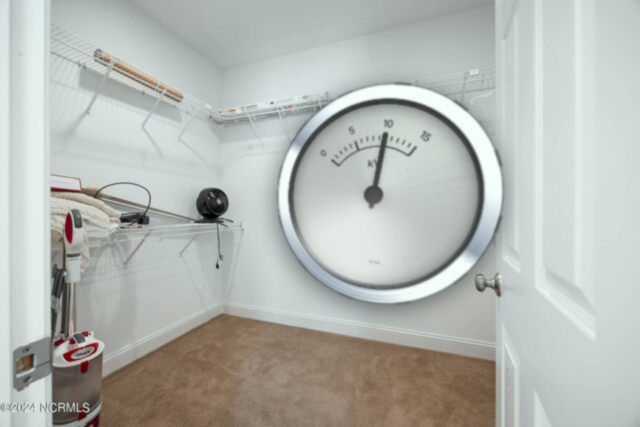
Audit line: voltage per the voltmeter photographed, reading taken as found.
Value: 10 kV
